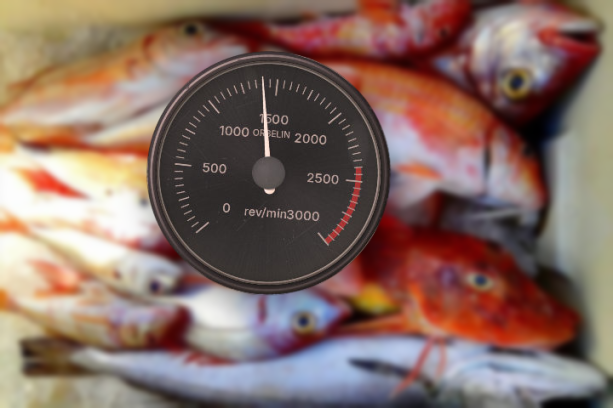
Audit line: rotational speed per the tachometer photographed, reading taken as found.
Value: 1400 rpm
